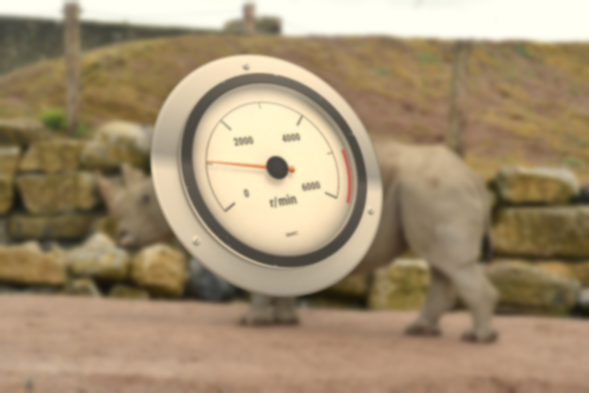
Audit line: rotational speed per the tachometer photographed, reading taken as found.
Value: 1000 rpm
